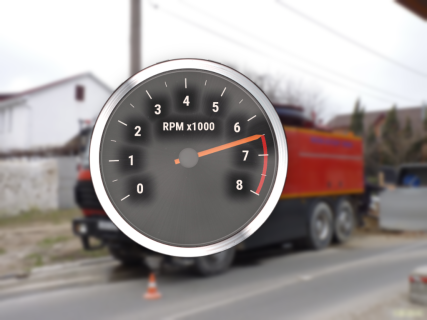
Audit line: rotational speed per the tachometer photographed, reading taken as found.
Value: 6500 rpm
